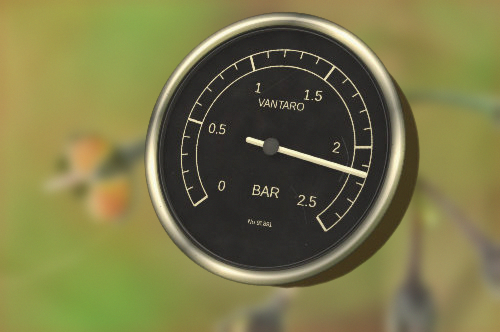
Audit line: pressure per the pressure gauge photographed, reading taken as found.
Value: 2.15 bar
